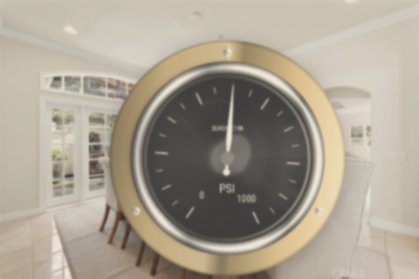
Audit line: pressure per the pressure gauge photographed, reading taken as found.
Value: 500 psi
